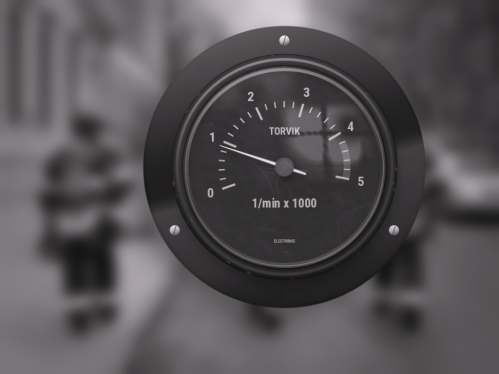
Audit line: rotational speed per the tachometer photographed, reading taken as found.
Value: 900 rpm
